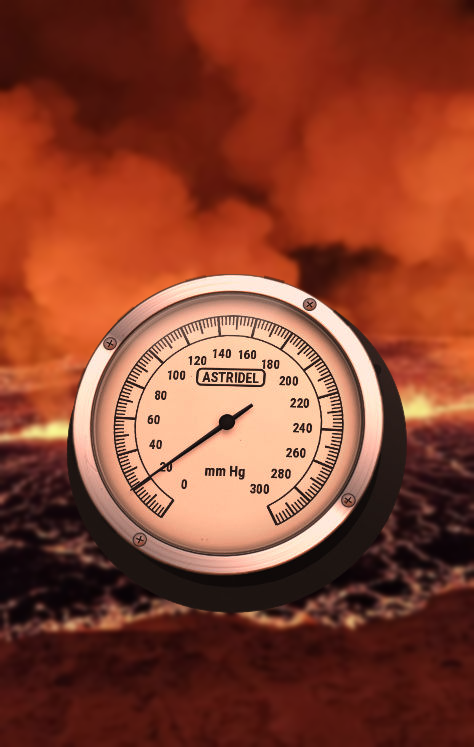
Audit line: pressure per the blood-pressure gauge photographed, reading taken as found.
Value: 20 mmHg
